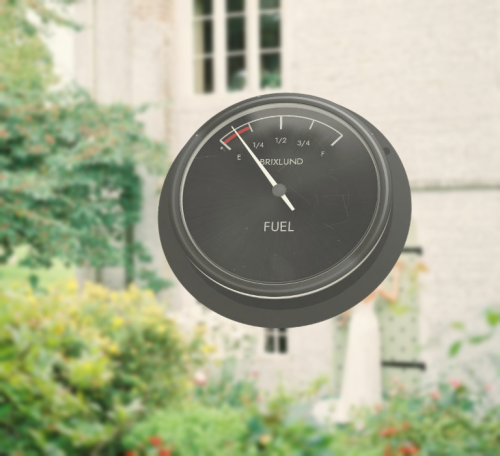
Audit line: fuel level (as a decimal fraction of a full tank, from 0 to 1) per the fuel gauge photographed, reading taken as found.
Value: 0.125
